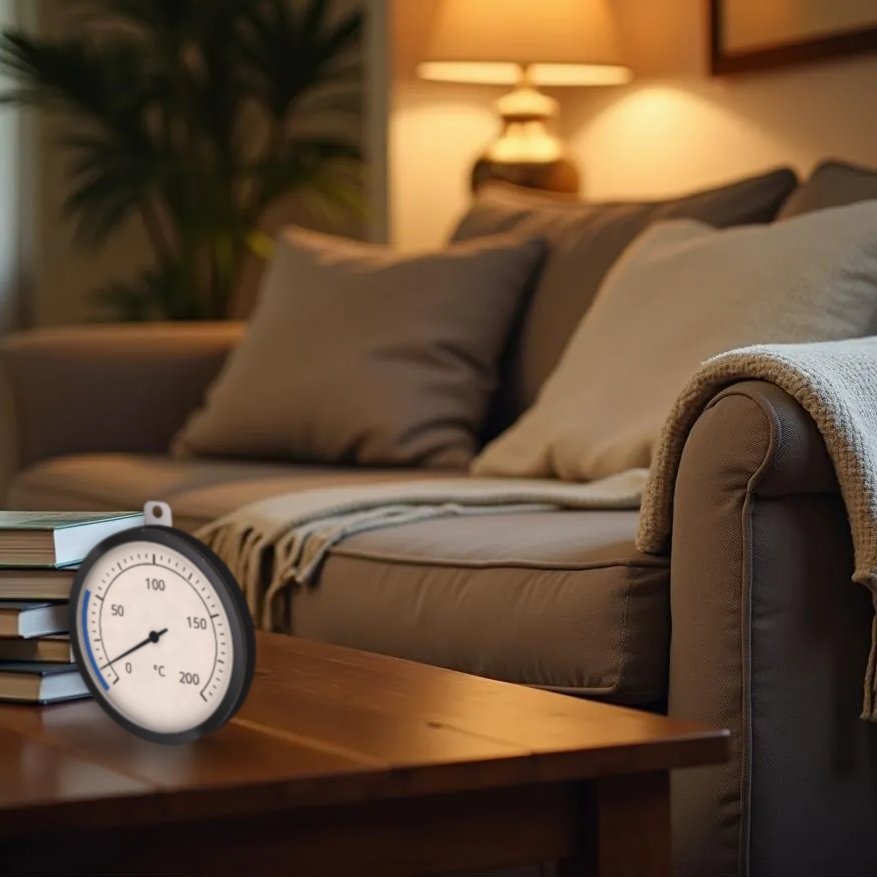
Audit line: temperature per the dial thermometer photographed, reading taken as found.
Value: 10 °C
